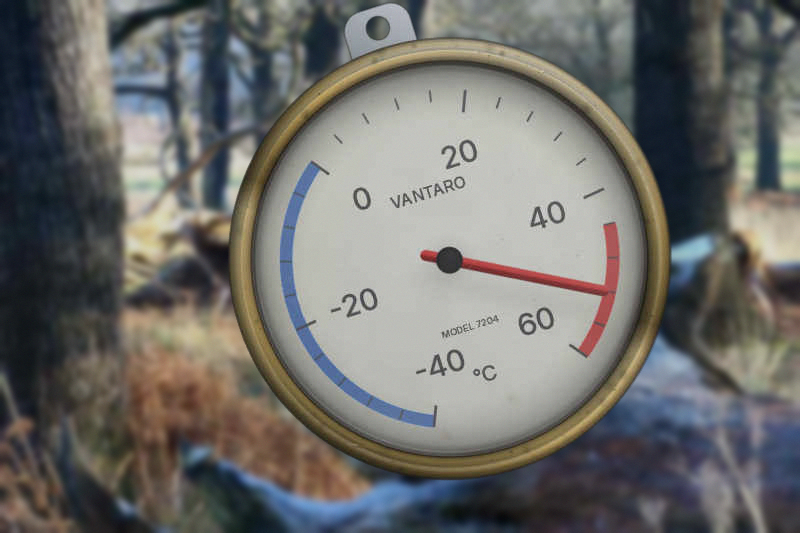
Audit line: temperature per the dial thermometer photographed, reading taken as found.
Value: 52 °C
